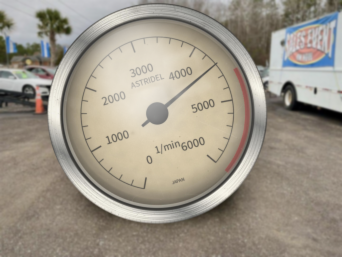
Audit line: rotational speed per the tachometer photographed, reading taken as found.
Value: 4400 rpm
